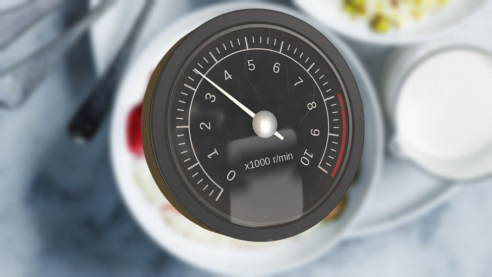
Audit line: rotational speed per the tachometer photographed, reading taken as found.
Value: 3400 rpm
